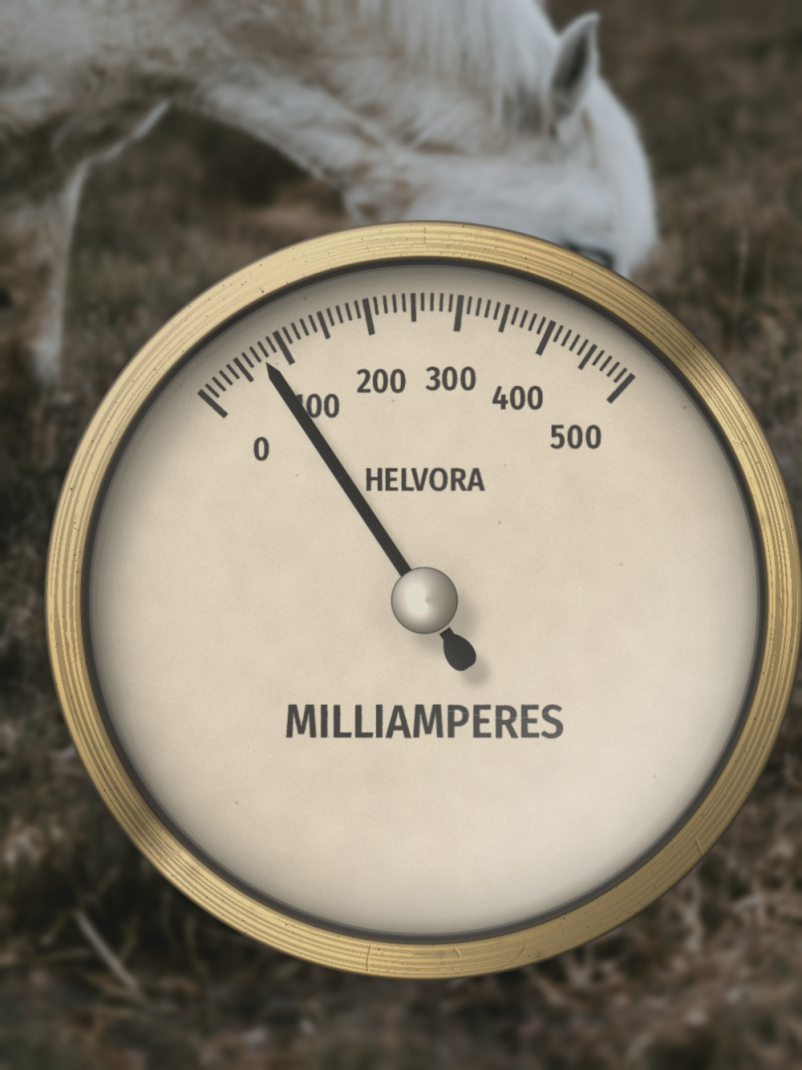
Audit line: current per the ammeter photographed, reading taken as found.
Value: 75 mA
